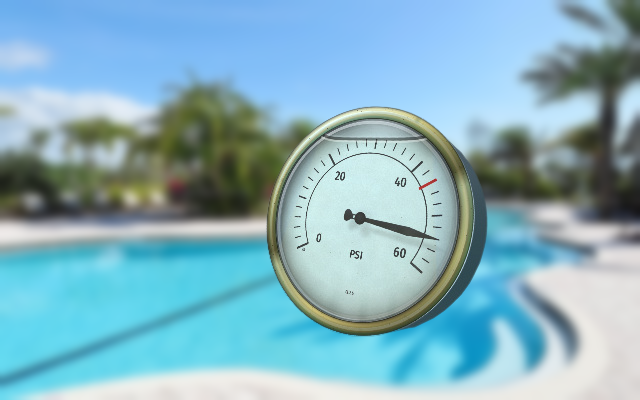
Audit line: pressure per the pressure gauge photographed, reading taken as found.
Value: 54 psi
